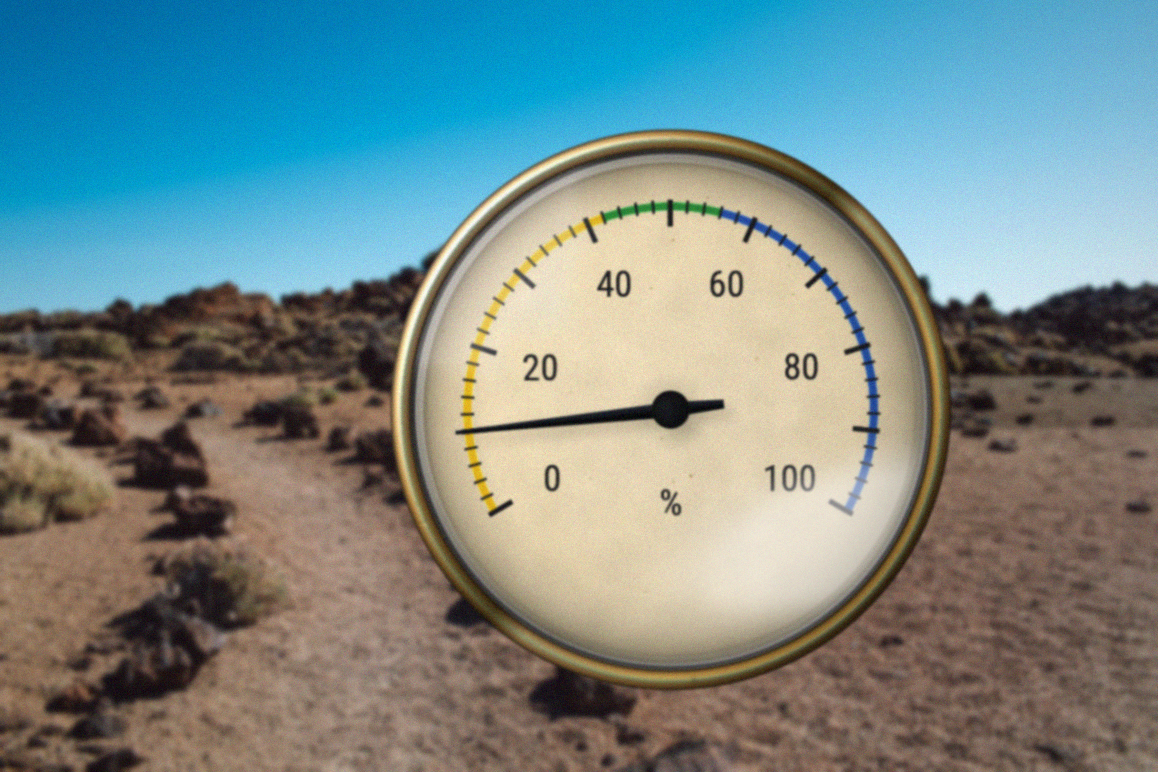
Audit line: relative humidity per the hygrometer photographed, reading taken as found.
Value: 10 %
